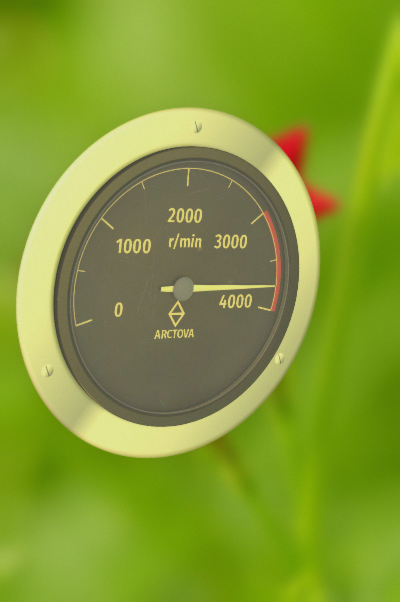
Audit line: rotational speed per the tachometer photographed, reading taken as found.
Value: 3750 rpm
